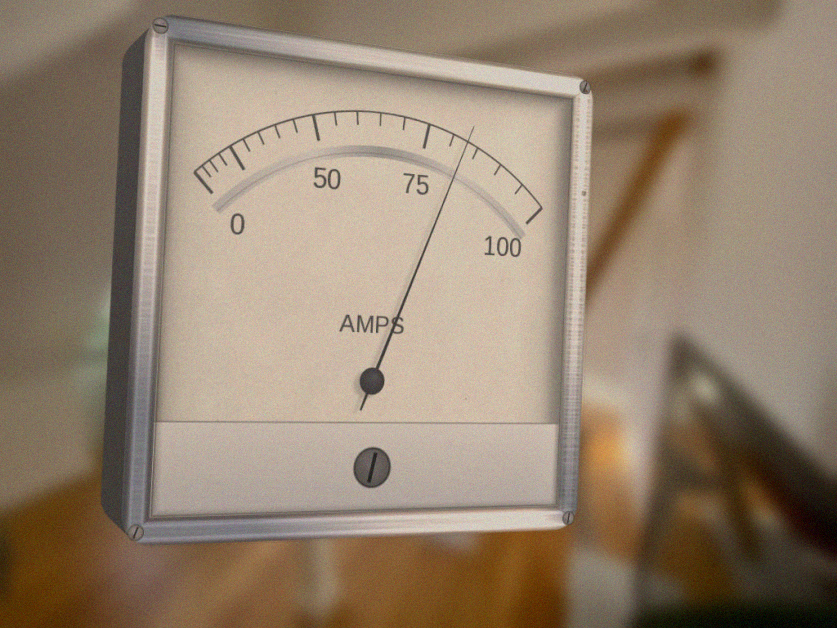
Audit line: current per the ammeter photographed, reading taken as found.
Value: 82.5 A
